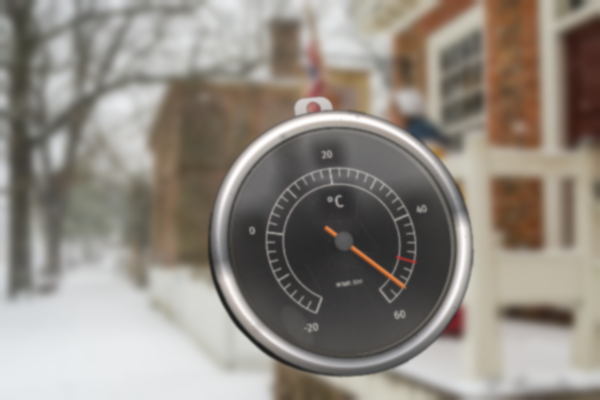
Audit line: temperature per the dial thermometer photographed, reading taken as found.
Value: 56 °C
